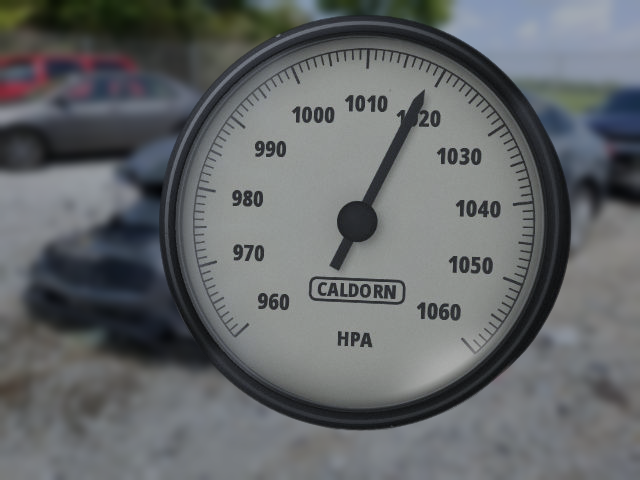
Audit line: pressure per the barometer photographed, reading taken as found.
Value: 1019 hPa
